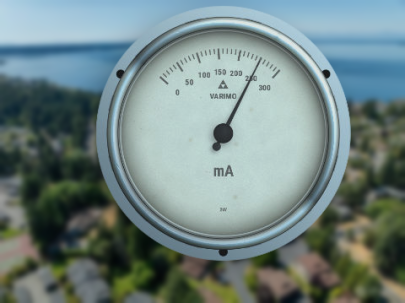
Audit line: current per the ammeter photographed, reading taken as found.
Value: 250 mA
